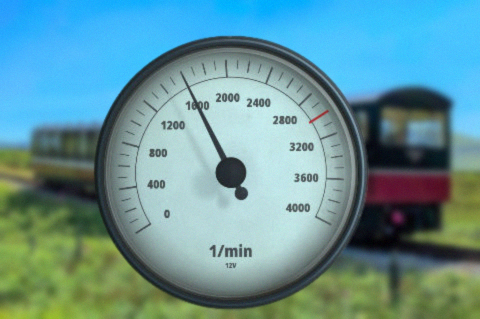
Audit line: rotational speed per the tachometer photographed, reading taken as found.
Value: 1600 rpm
